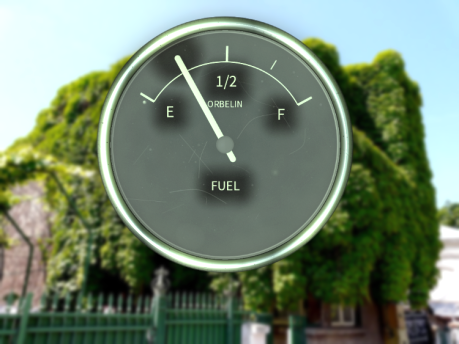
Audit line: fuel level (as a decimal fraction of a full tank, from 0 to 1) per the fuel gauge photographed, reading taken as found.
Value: 0.25
